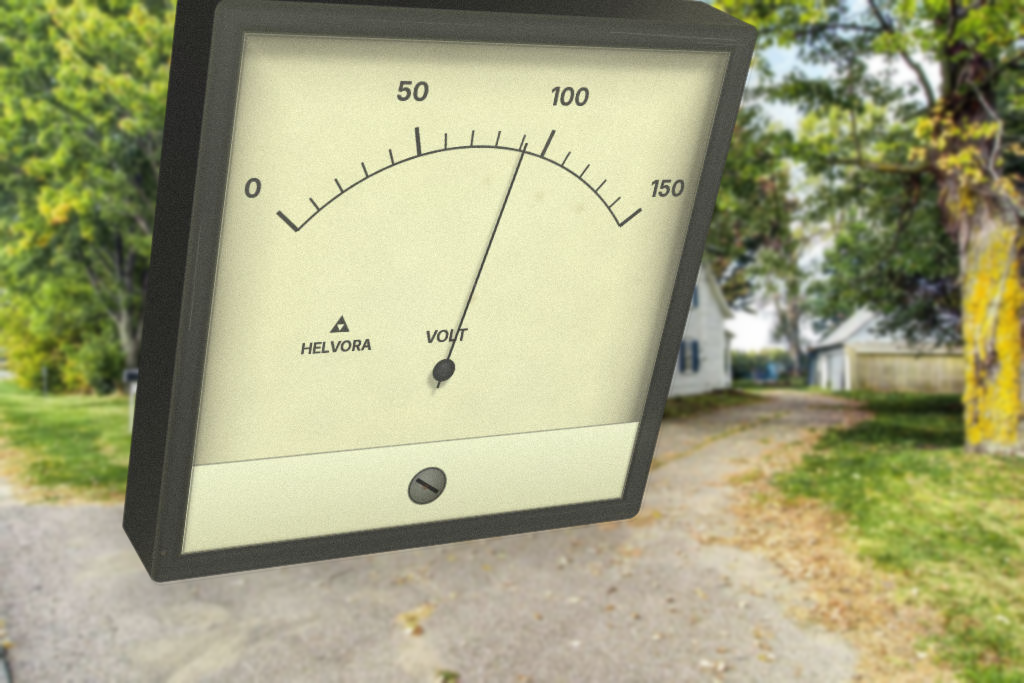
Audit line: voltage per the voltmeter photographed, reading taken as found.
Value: 90 V
